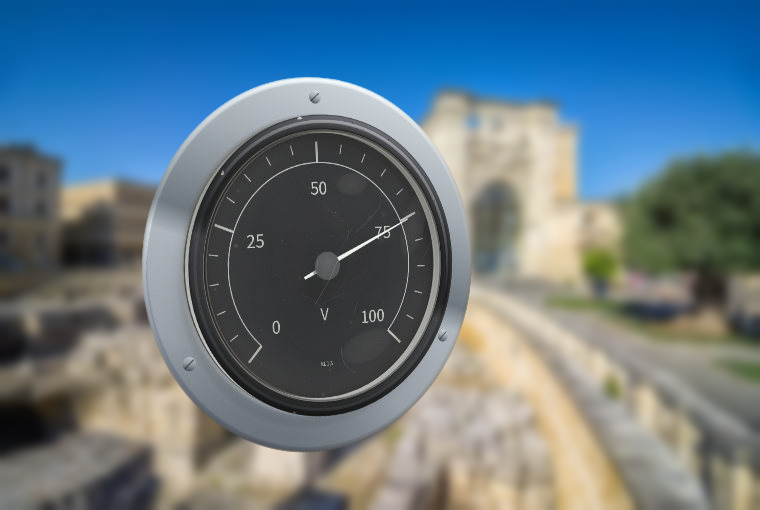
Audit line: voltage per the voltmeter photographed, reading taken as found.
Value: 75 V
